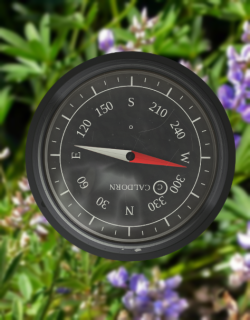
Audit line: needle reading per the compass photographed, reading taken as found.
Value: 280 °
